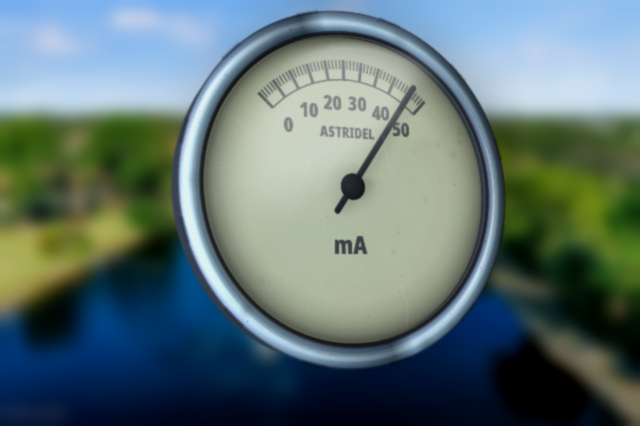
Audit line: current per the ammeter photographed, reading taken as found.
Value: 45 mA
